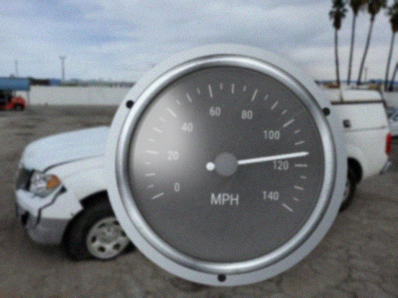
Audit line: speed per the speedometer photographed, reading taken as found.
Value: 115 mph
